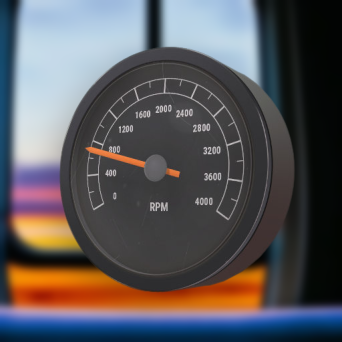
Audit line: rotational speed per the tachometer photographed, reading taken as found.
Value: 700 rpm
